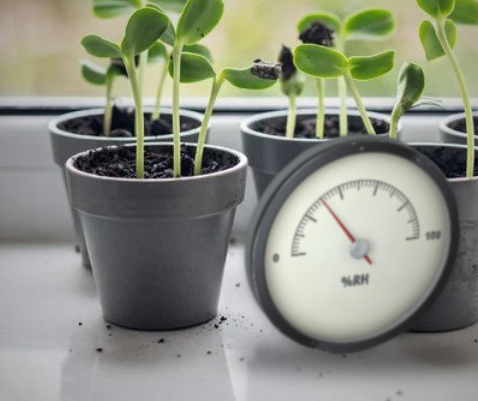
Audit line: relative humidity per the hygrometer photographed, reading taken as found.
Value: 30 %
